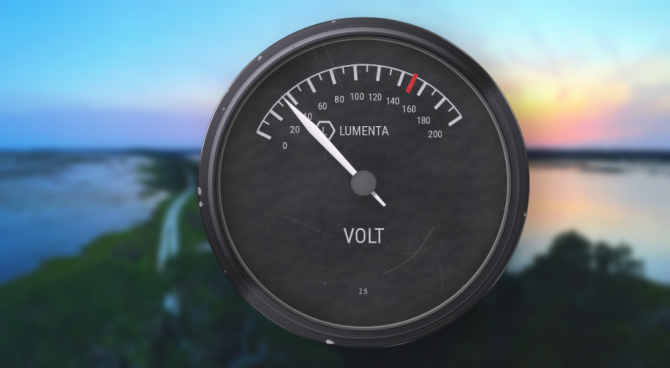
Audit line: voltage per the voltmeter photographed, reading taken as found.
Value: 35 V
